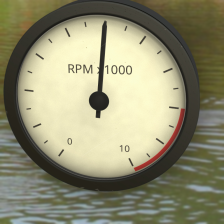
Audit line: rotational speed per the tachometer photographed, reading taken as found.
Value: 5000 rpm
